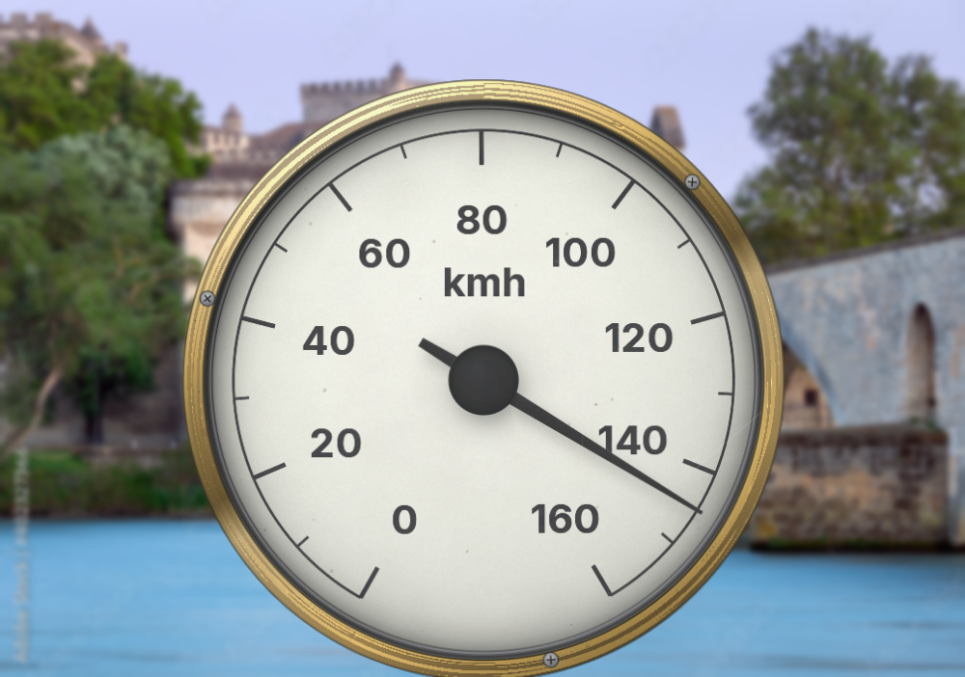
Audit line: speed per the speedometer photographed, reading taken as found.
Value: 145 km/h
